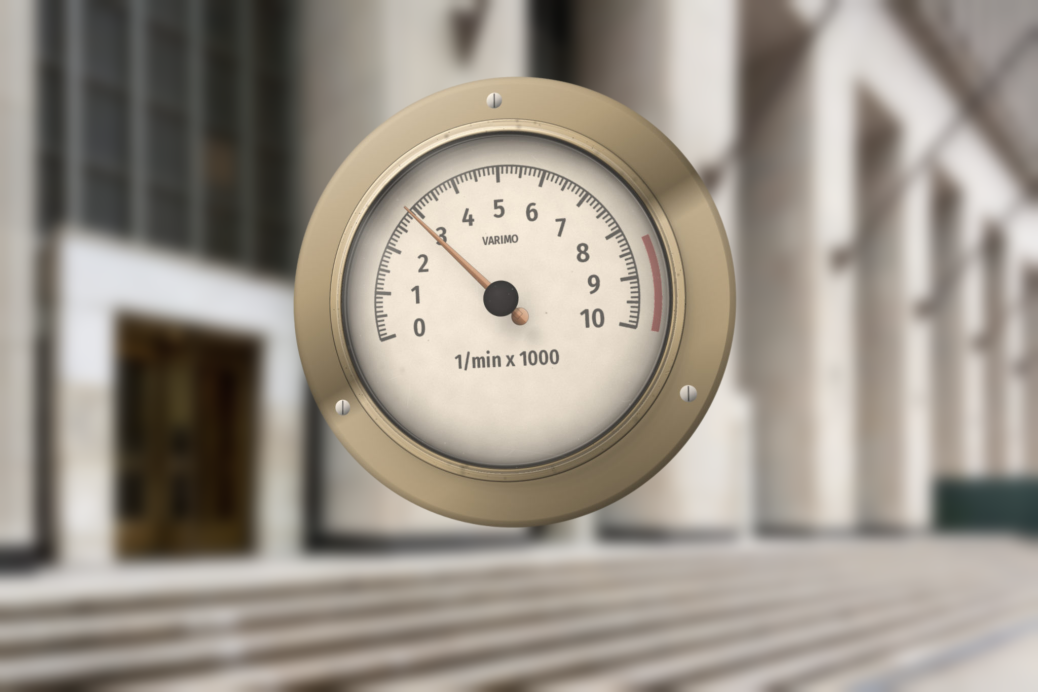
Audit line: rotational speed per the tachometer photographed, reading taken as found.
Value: 2900 rpm
